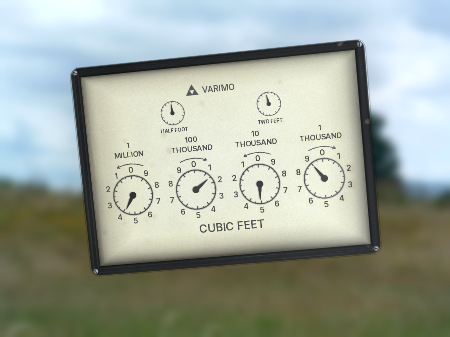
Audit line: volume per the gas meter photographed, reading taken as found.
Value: 414900 ft³
